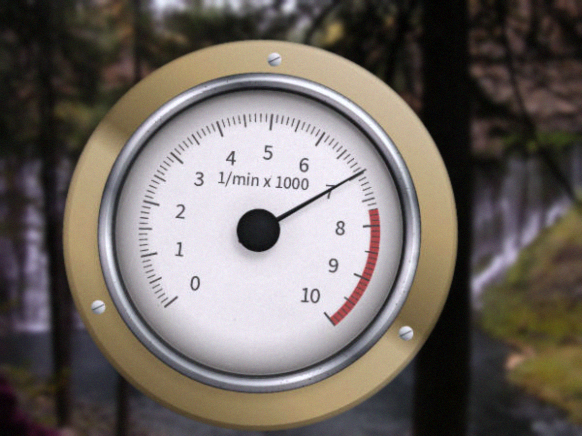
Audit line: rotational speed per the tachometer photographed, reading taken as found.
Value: 7000 rpm
